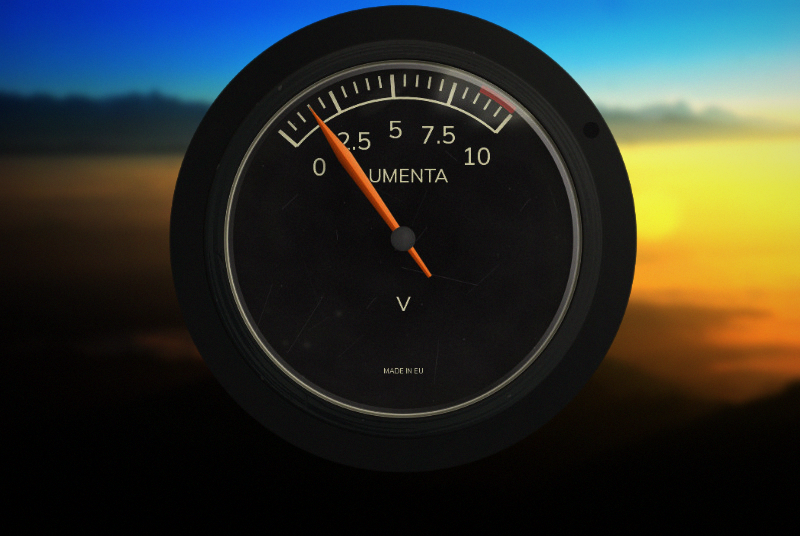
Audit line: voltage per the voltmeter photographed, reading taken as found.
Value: 1.5 V
